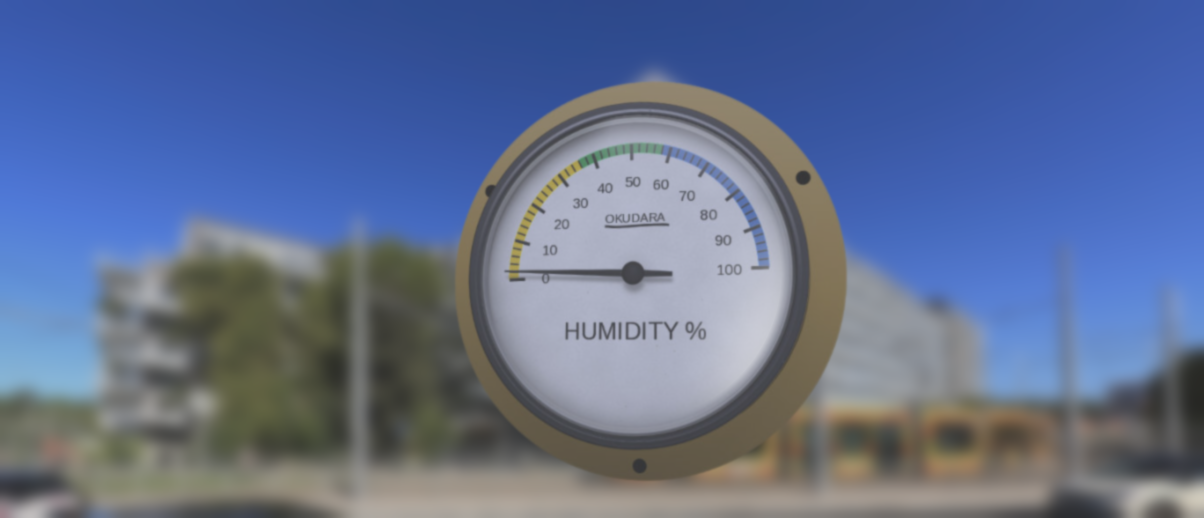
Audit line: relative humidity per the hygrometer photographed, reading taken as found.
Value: 2 %
